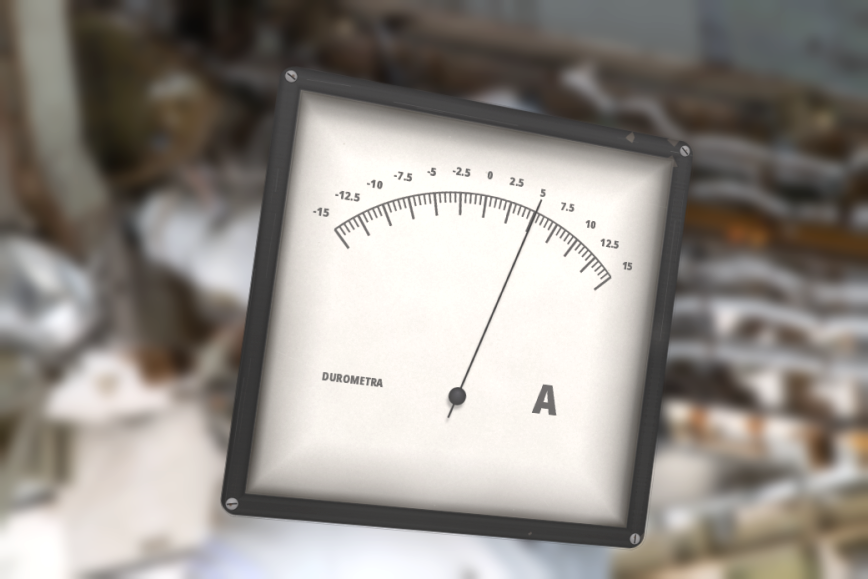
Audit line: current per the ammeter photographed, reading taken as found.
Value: 5 A
